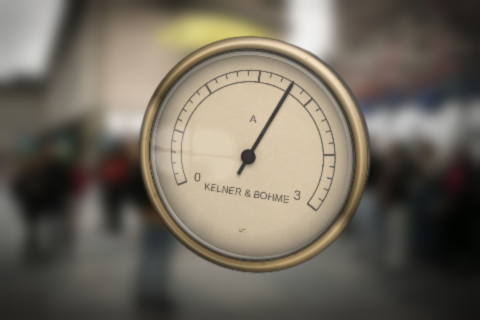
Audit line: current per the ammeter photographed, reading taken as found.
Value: 1.8 A
